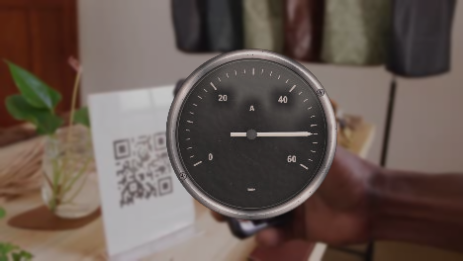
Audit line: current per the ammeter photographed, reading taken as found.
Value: 52 A
